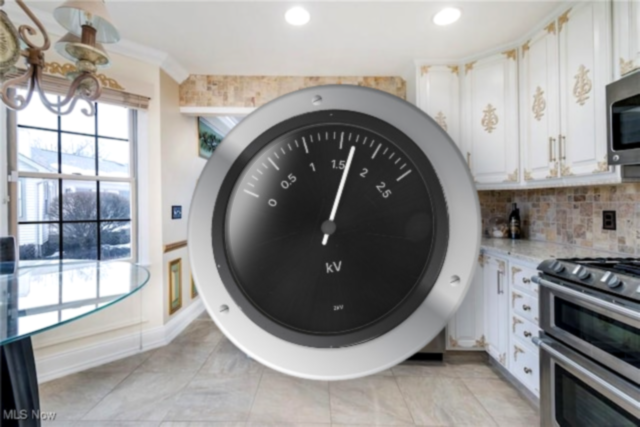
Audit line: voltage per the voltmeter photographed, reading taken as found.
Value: 1.7 kV
